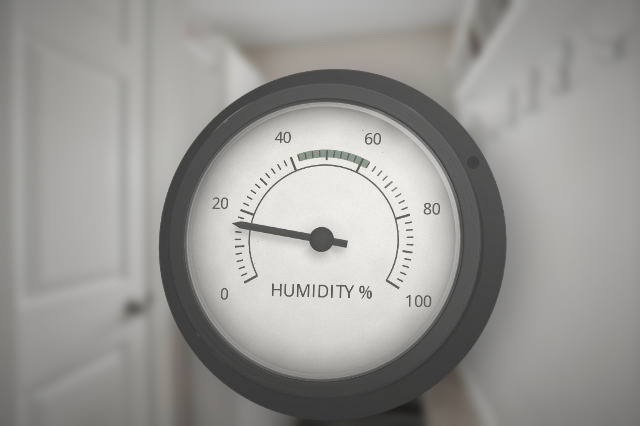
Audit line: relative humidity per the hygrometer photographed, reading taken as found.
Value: 16 %
